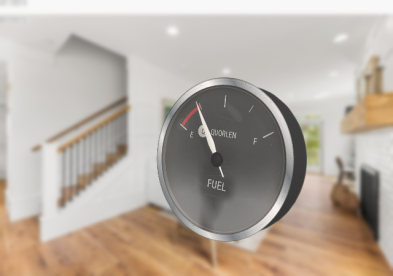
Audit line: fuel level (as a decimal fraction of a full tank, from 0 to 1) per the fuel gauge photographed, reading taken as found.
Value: 0.25
